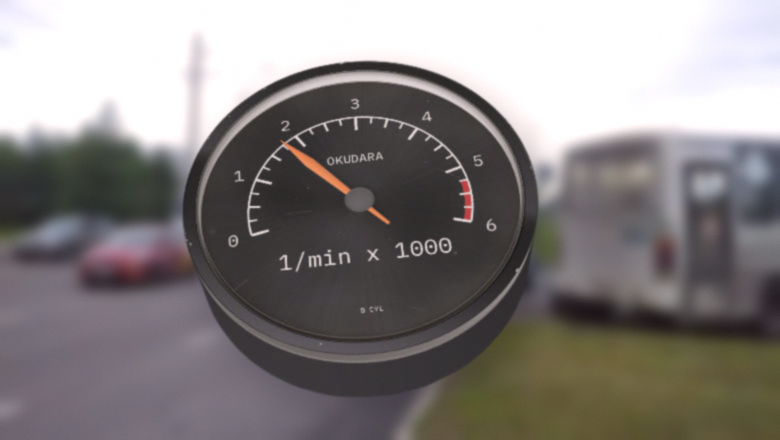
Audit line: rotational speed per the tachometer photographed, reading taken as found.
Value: 1750 rpm
